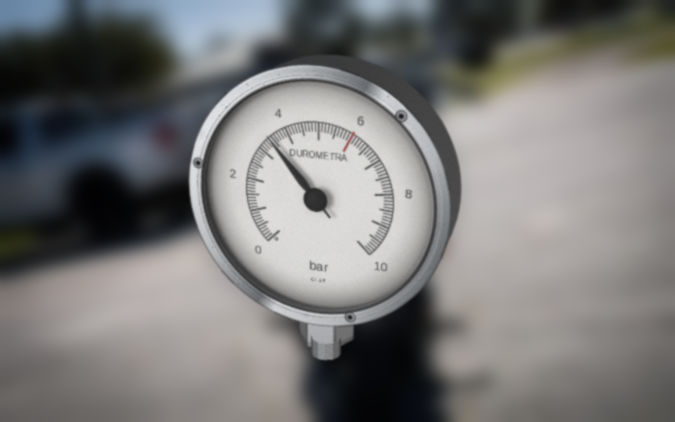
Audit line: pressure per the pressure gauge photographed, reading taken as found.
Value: 3.5 bar
